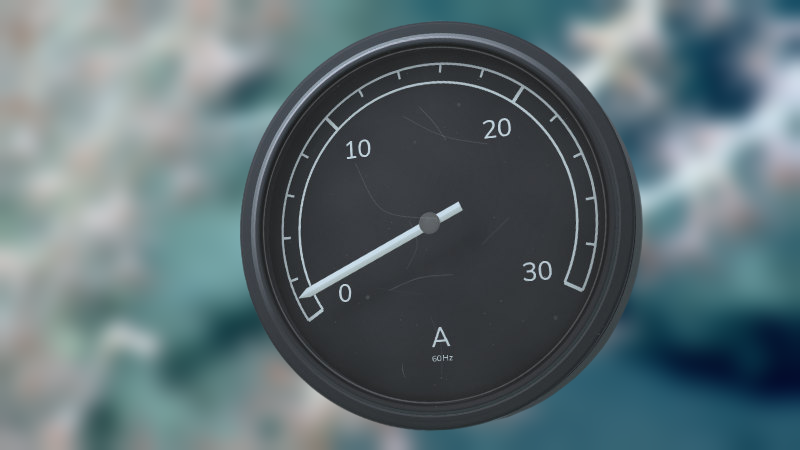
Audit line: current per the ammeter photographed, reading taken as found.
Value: 1 A
